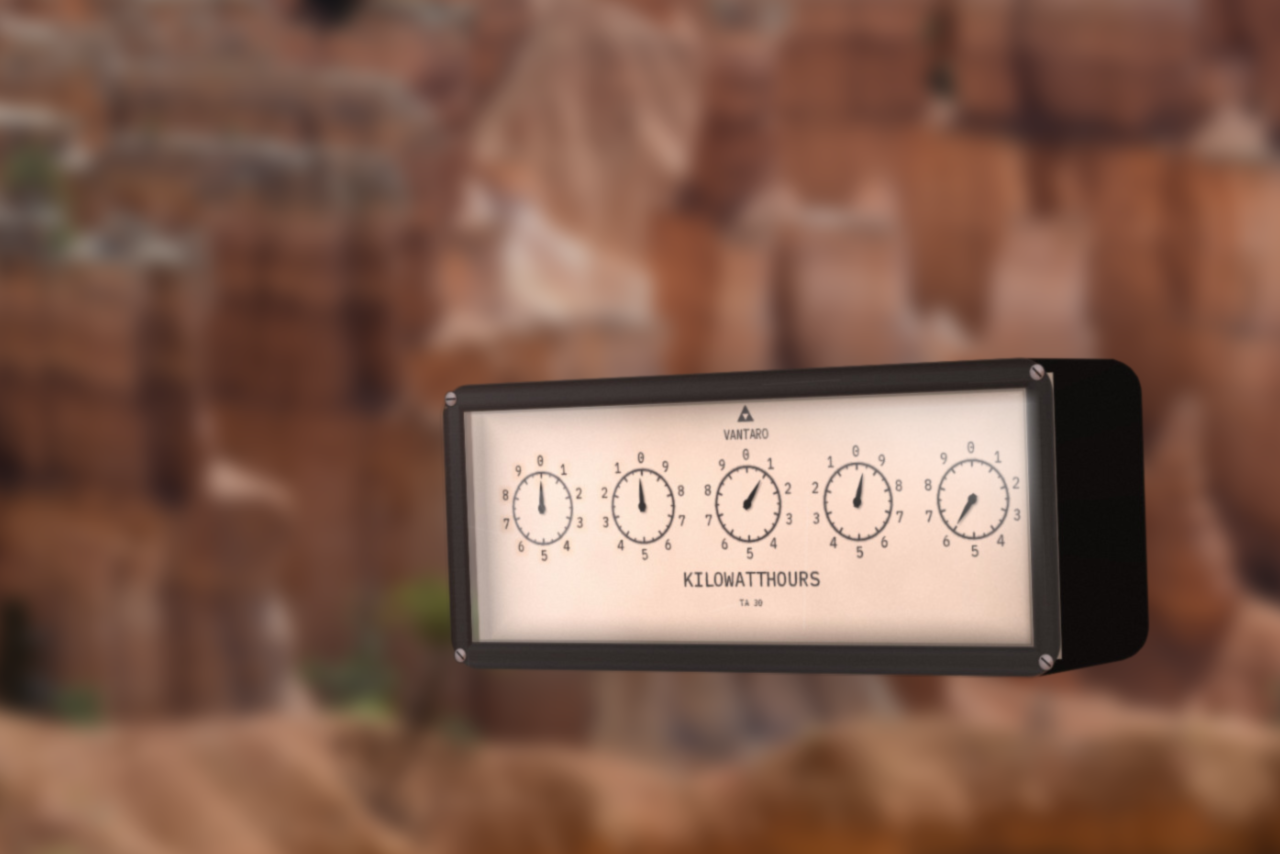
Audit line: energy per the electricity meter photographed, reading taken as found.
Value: 96 kWh
